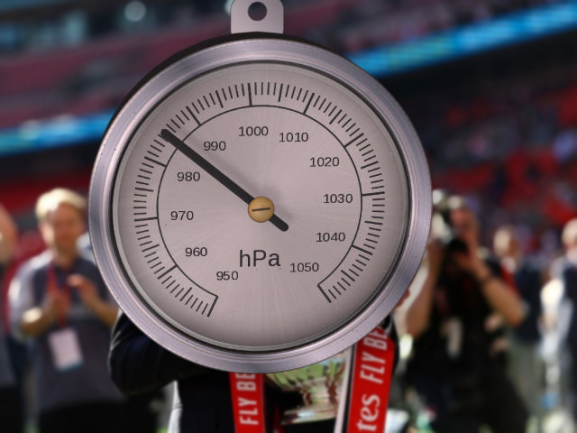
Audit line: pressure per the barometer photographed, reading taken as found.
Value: 985 hPa
